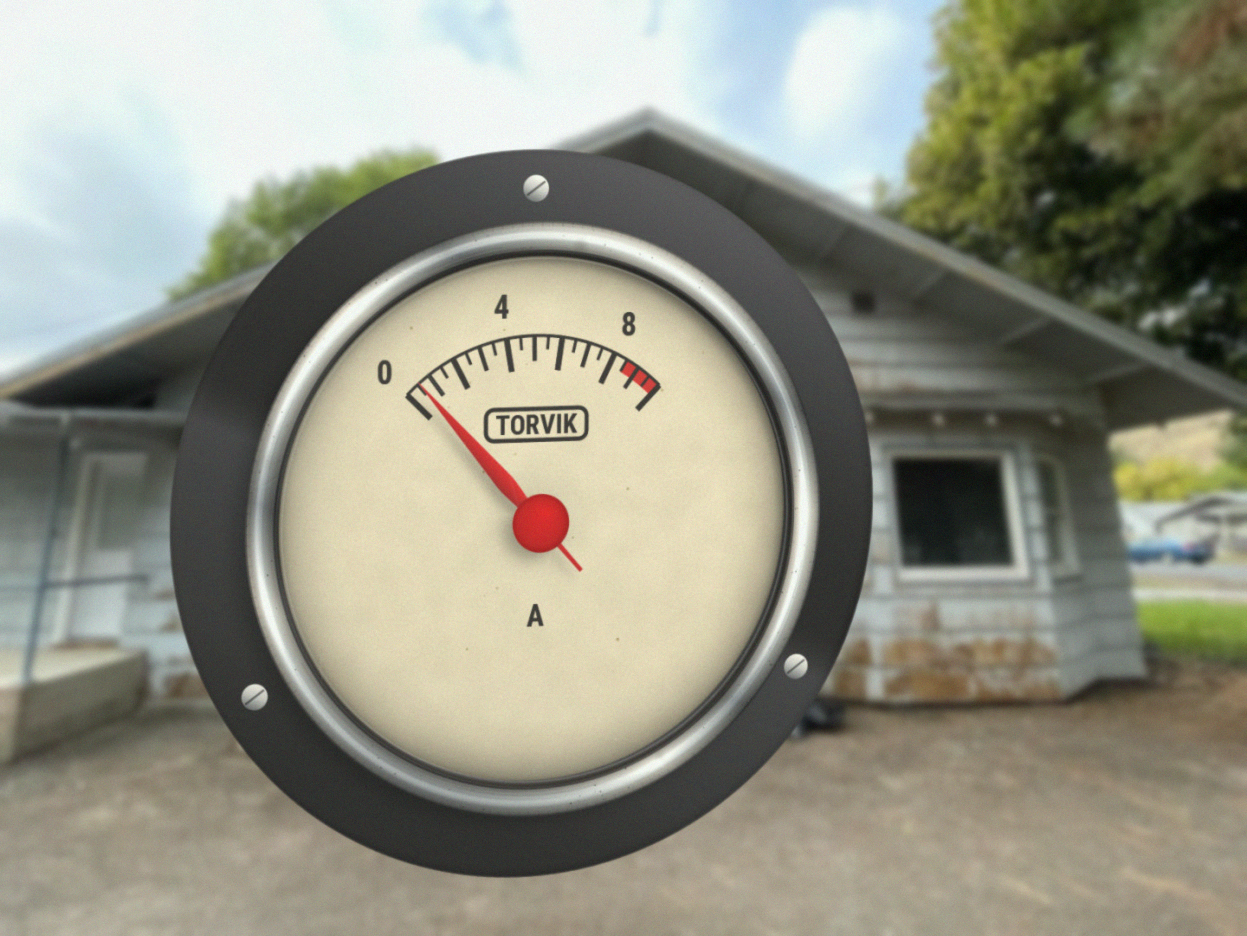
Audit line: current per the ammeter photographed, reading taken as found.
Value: 0.5 A
